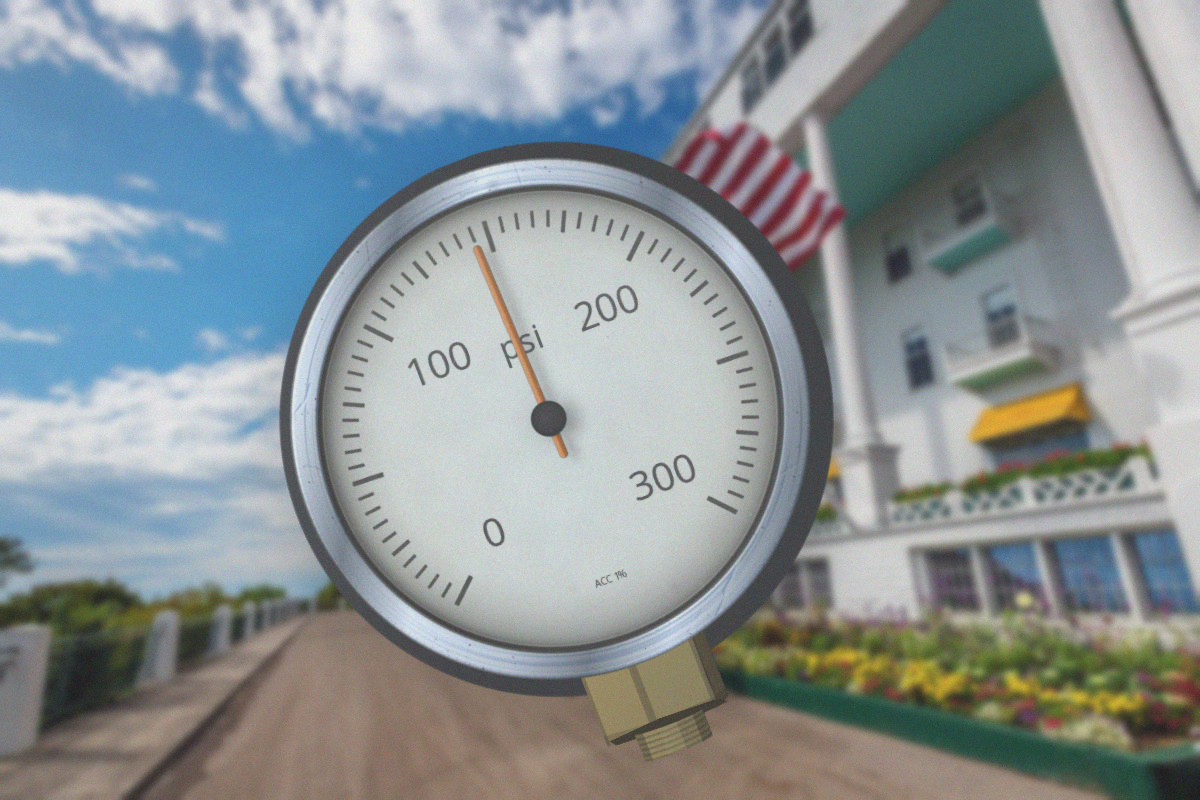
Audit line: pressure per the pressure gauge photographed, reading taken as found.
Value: 145 psi
